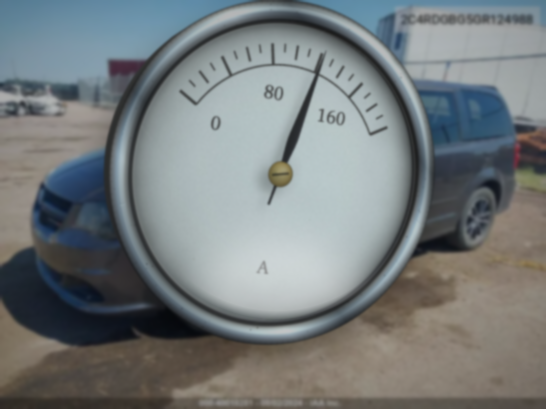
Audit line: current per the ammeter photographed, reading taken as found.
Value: 120 A
